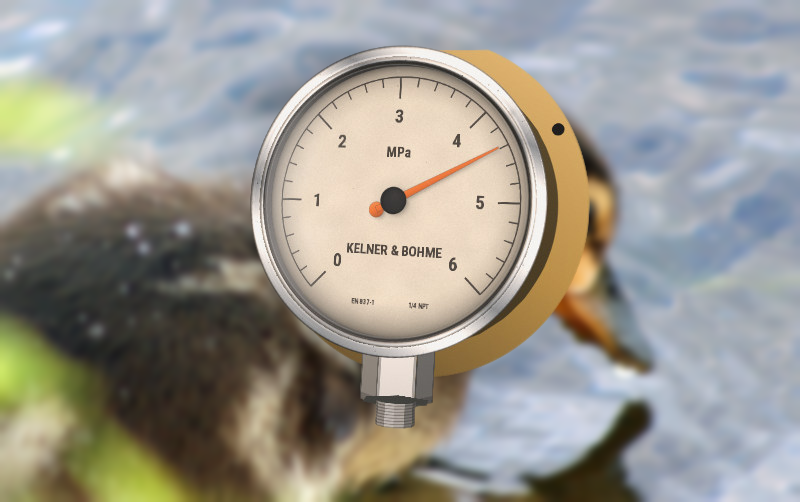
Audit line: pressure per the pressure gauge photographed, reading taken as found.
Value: 4.4 MPa
